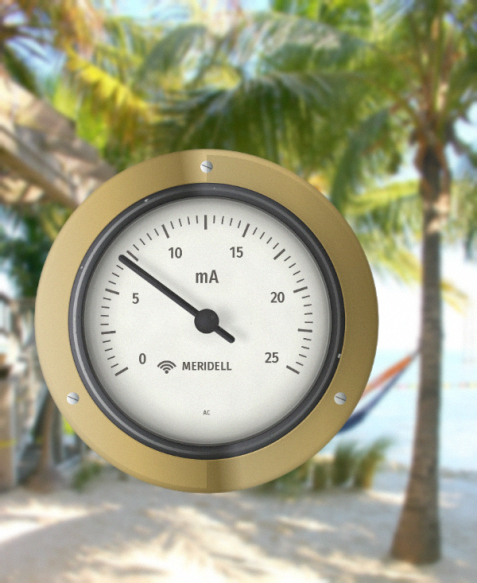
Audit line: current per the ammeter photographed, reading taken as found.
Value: 7 mA
